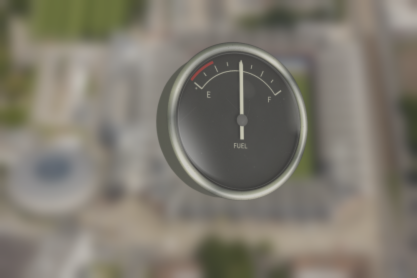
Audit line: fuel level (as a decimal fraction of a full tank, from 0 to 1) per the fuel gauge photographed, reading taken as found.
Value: 0.5
